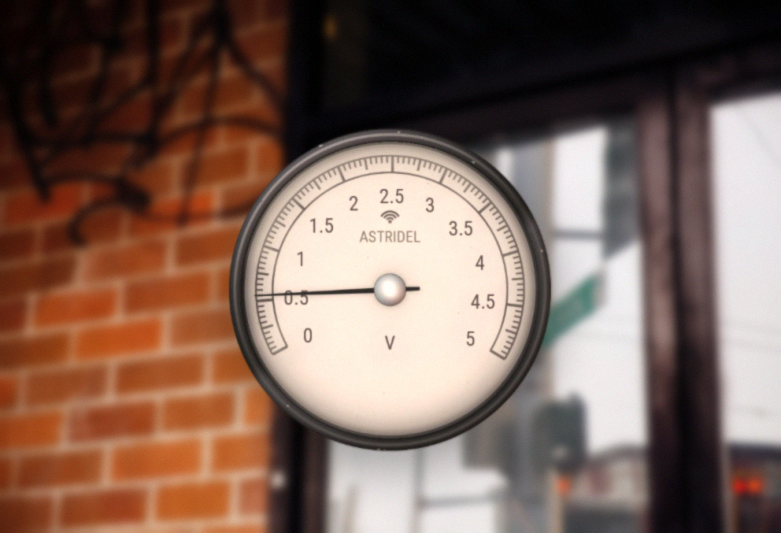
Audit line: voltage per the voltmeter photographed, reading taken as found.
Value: 0.55 V
